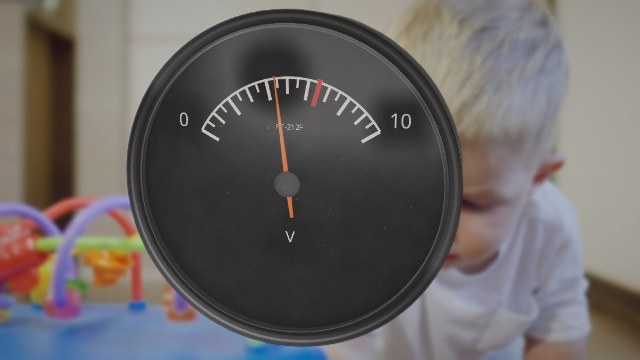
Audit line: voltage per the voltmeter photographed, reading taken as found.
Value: 4.5 V
